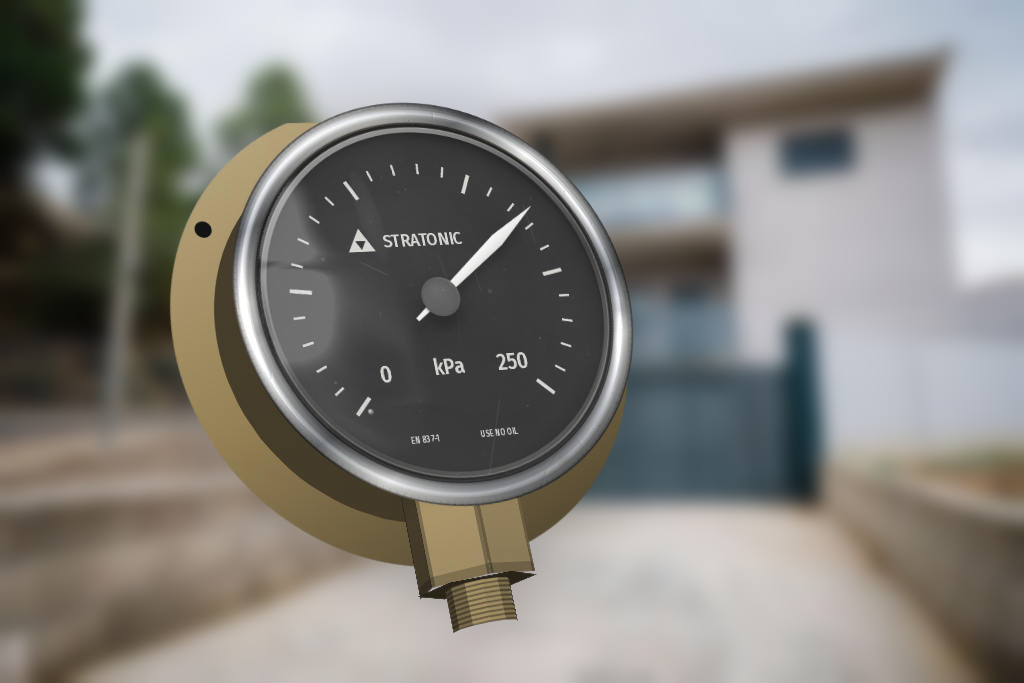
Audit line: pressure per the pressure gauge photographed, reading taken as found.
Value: 175 kPa
